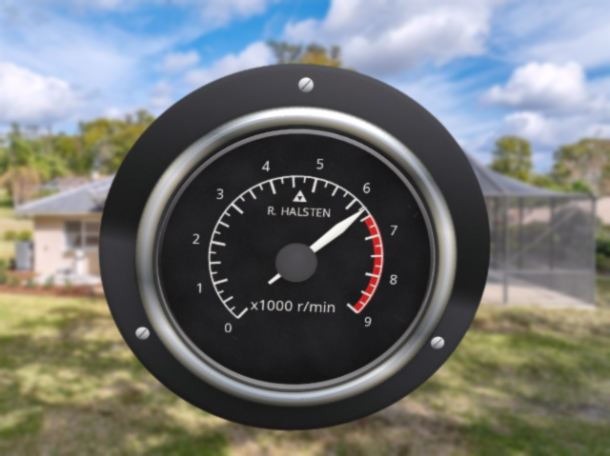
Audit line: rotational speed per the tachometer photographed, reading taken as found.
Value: 6250 rpm
